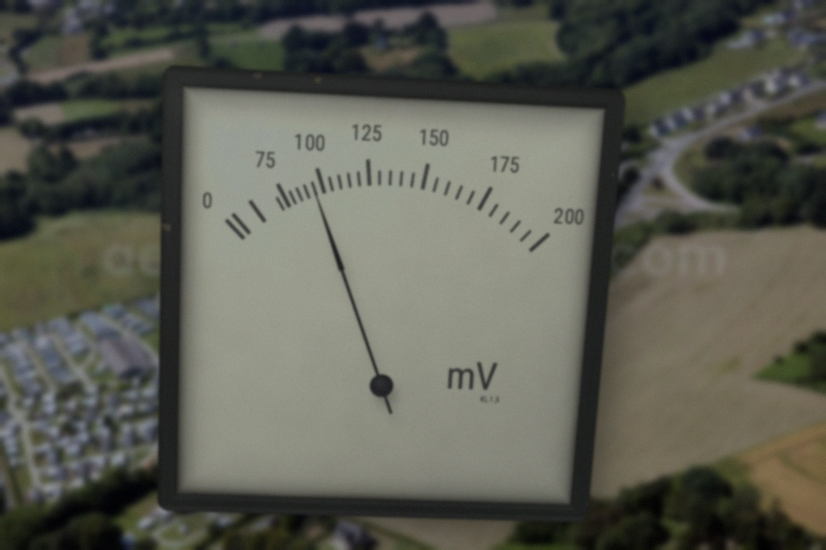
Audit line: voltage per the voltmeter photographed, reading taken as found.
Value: 95 mV
